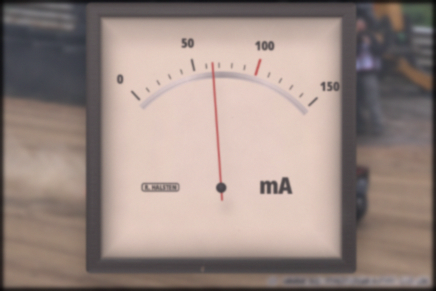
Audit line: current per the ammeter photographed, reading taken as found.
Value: 65 mA
